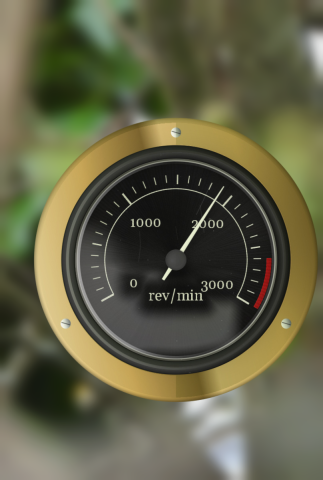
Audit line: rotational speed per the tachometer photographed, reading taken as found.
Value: 1900 rpm
